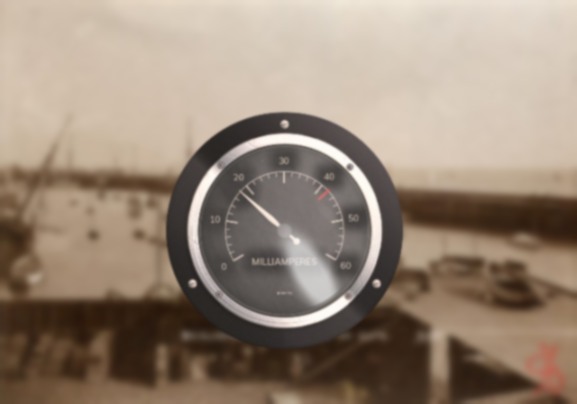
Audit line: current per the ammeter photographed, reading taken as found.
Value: 18 mA
